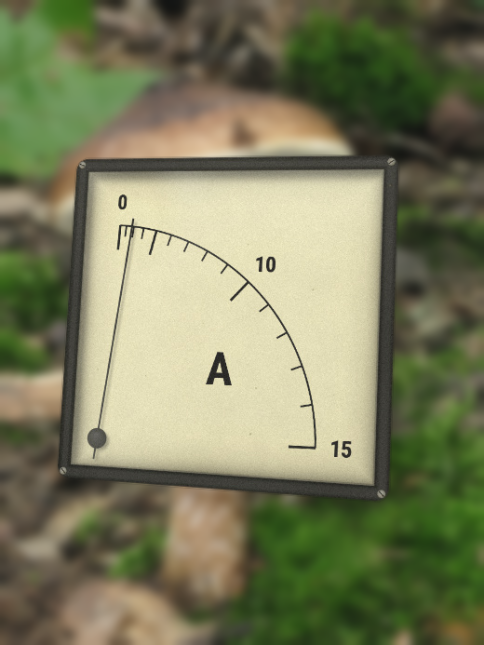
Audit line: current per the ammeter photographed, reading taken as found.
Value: 3 A
